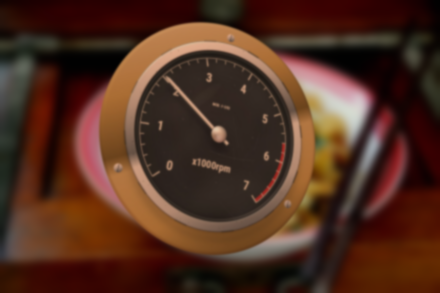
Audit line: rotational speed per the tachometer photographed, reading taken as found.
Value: 2000 rpm
